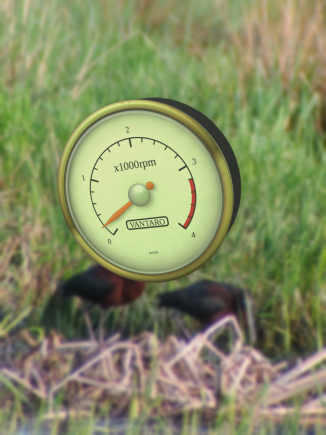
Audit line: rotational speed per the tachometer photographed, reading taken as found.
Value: 200 rpm
